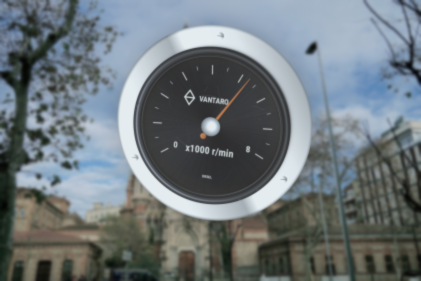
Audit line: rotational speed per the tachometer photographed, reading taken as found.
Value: 5250 rpm
